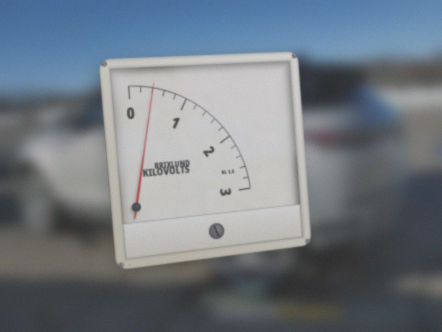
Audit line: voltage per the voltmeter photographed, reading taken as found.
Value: 0.4 kV
